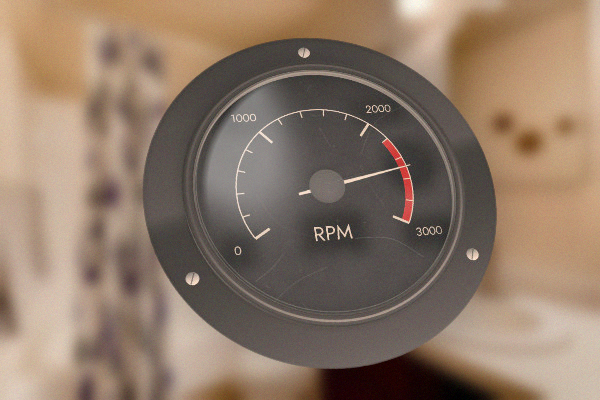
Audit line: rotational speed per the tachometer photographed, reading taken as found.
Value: 2500 rpm
